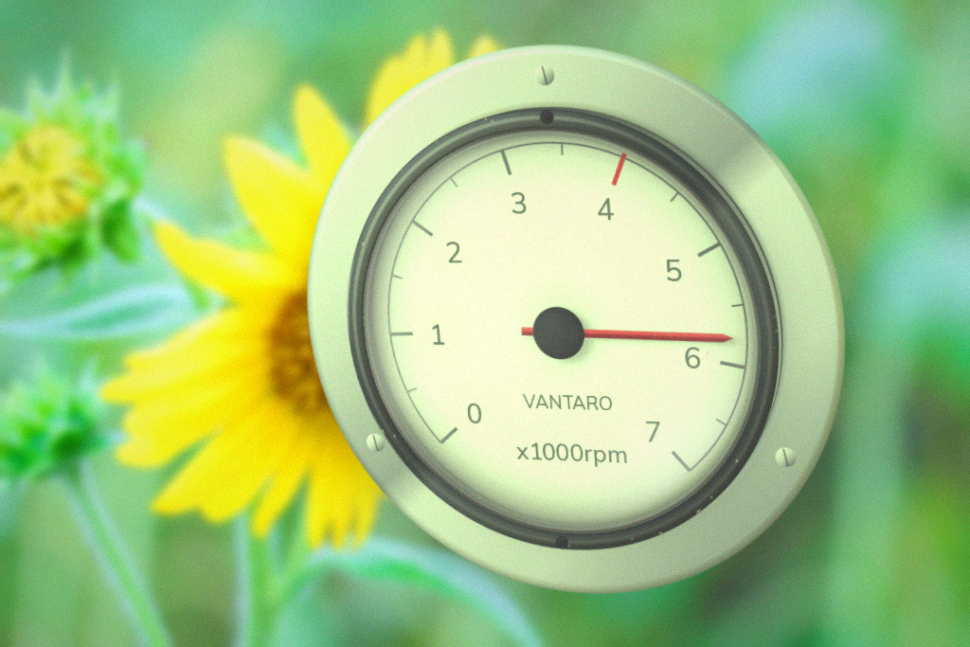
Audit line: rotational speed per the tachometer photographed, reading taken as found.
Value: 5750 rpm
